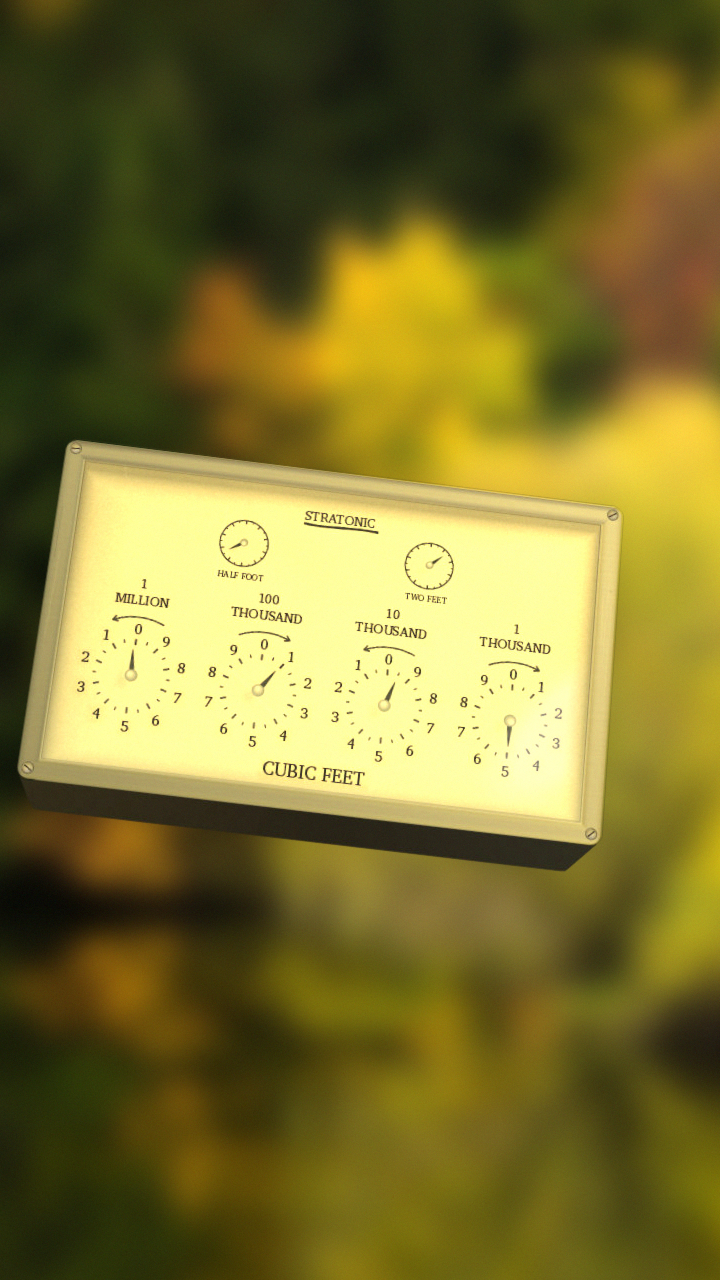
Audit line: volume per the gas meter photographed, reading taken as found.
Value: 9500 ft³
